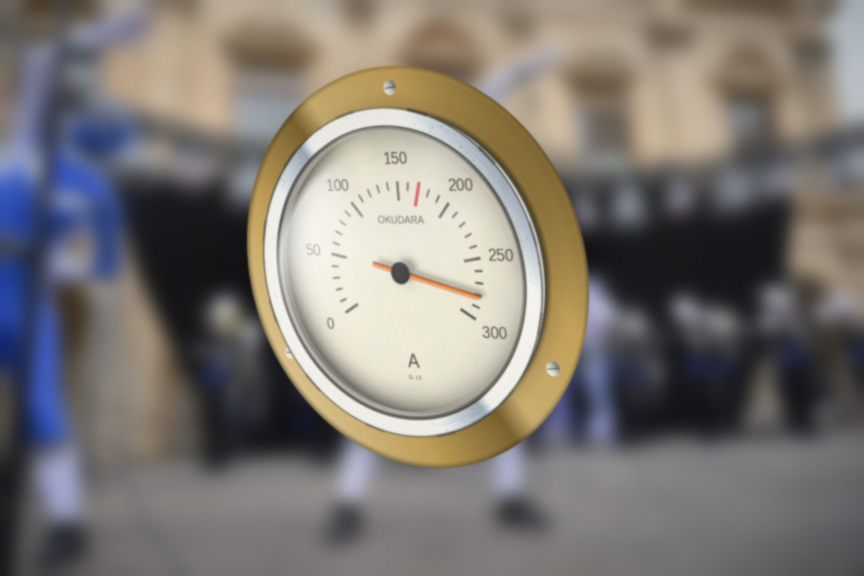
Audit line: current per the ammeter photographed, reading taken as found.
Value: 280 A
